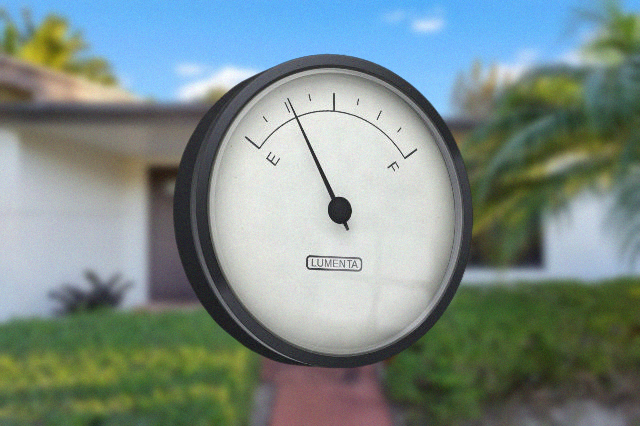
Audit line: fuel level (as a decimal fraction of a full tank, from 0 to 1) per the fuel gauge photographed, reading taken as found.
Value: 0.25
